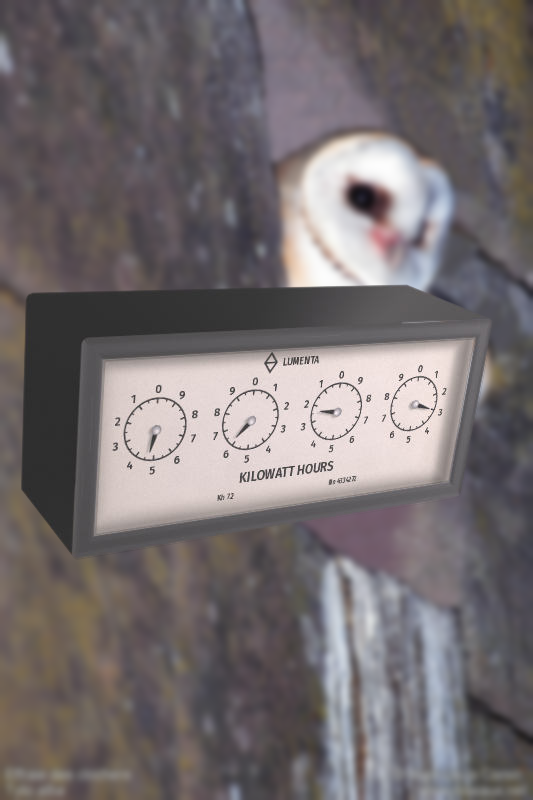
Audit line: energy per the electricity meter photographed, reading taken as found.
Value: 4623 kWh
